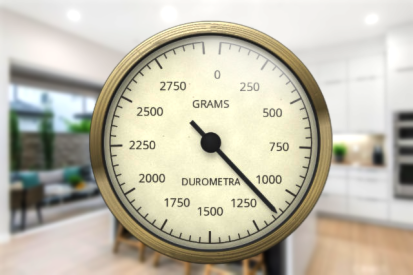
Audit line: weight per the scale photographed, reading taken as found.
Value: 1125 g
